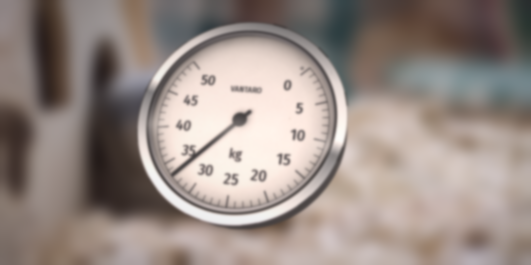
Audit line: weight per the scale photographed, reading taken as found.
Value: 33 kg
